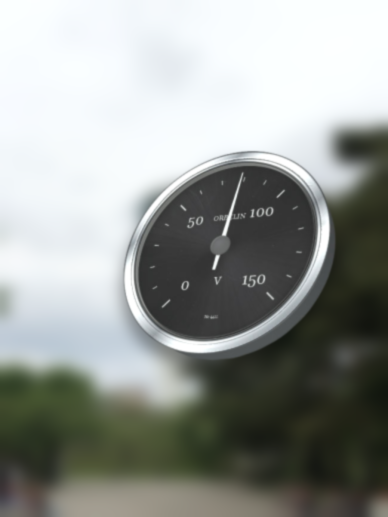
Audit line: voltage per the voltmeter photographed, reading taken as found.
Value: 80 V
